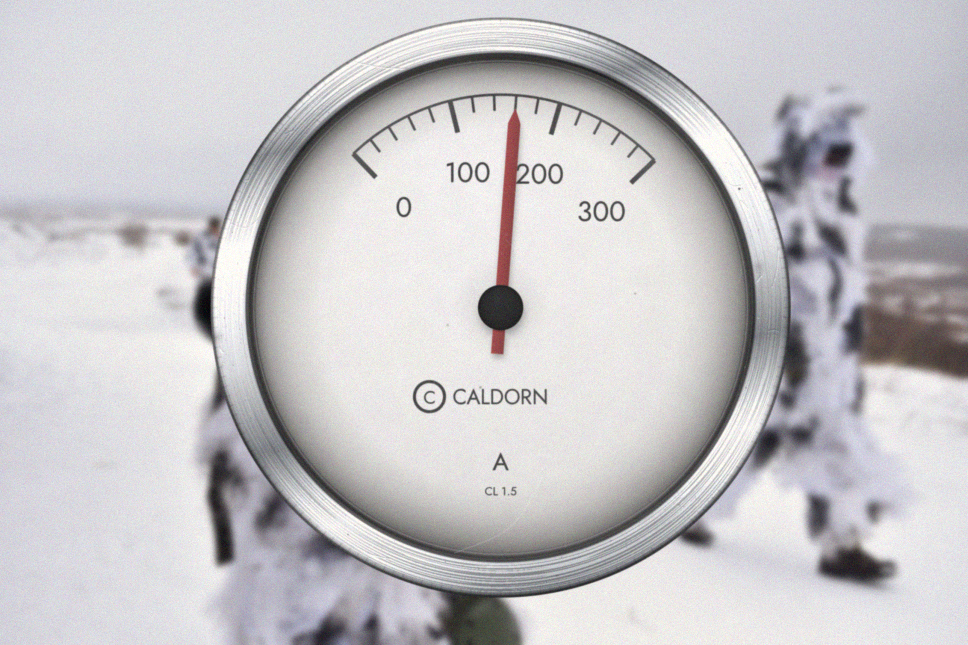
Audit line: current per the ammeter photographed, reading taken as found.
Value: 160 A
